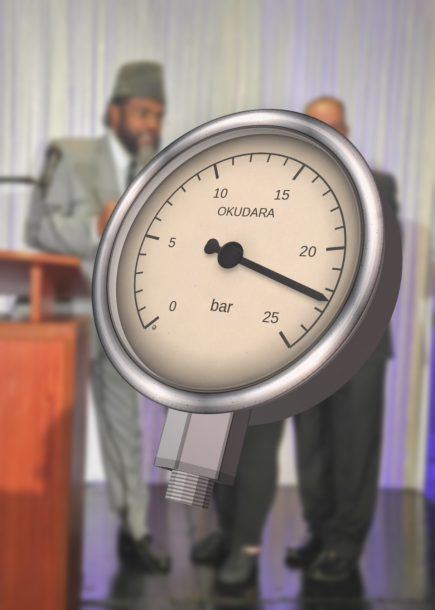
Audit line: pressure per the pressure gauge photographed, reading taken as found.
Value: 22.5 bar
